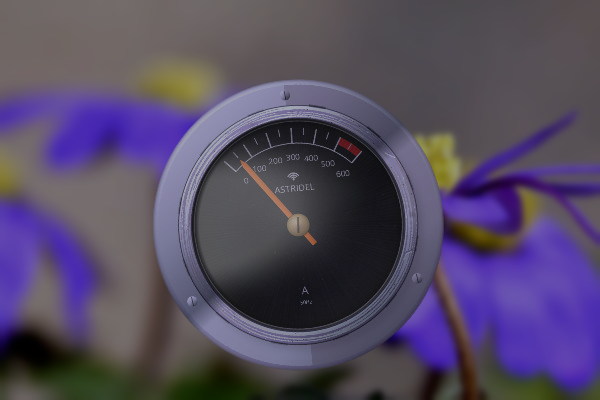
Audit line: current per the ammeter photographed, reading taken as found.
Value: 50 A
